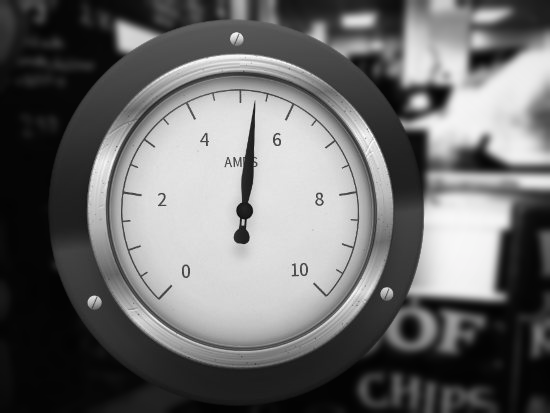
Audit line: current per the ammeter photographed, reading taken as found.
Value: 5.25 A
